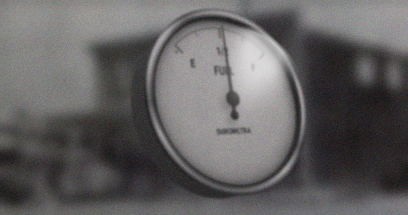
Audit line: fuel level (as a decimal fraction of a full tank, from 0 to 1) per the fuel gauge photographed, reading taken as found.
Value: 0.5
